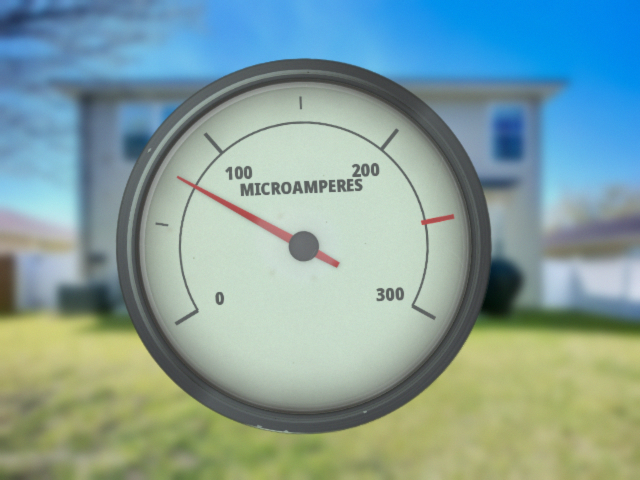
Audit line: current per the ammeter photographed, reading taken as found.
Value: 75 µA
